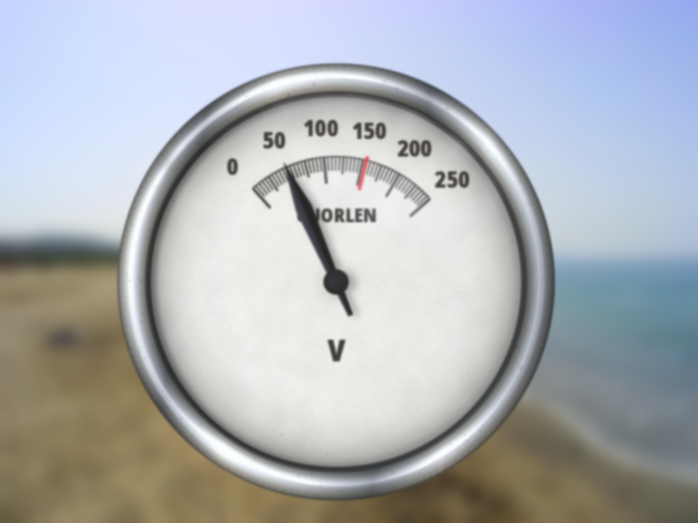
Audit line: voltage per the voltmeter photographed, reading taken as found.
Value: 50 V
